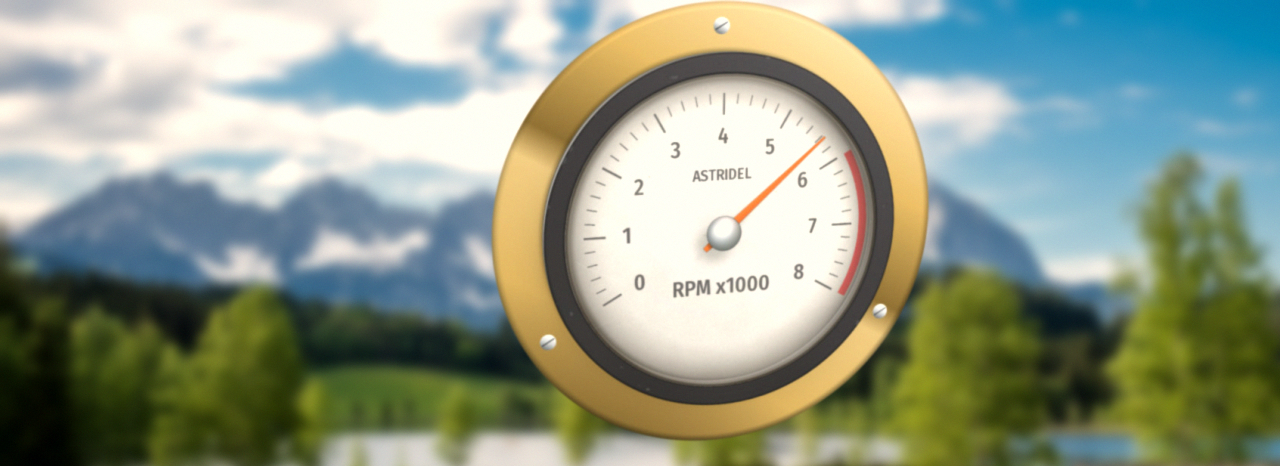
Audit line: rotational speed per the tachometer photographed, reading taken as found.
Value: 5600 rpm
